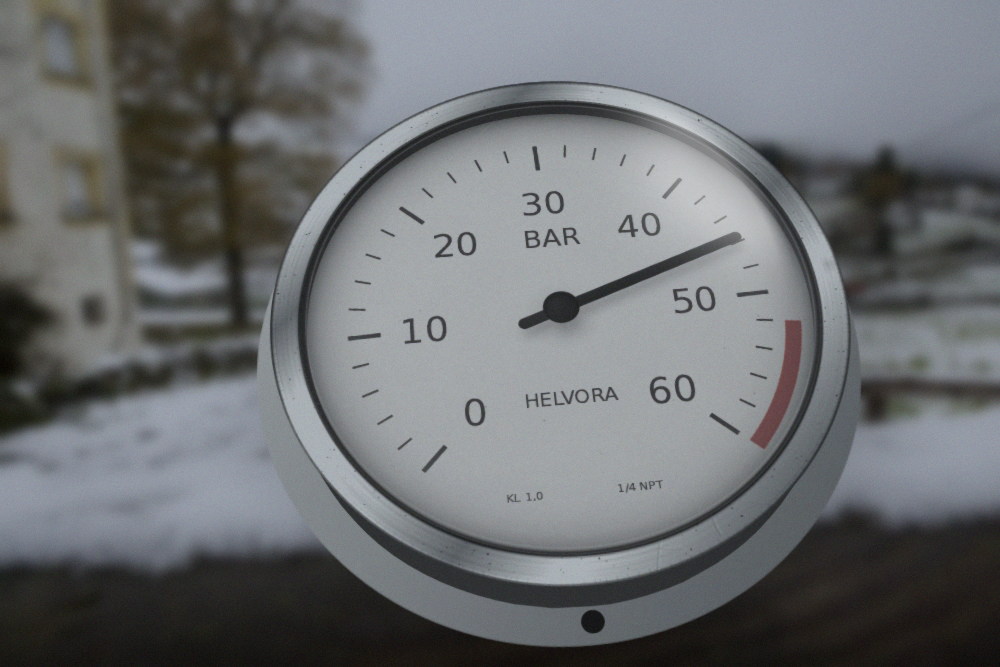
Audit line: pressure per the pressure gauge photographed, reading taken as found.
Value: 46 bar
